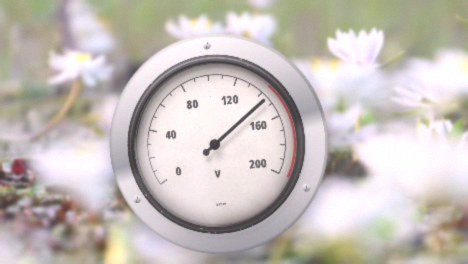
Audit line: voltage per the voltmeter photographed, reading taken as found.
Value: 145 V
